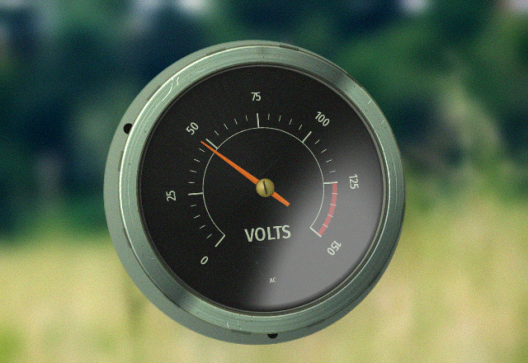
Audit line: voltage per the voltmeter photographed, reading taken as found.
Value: 47.5 V
